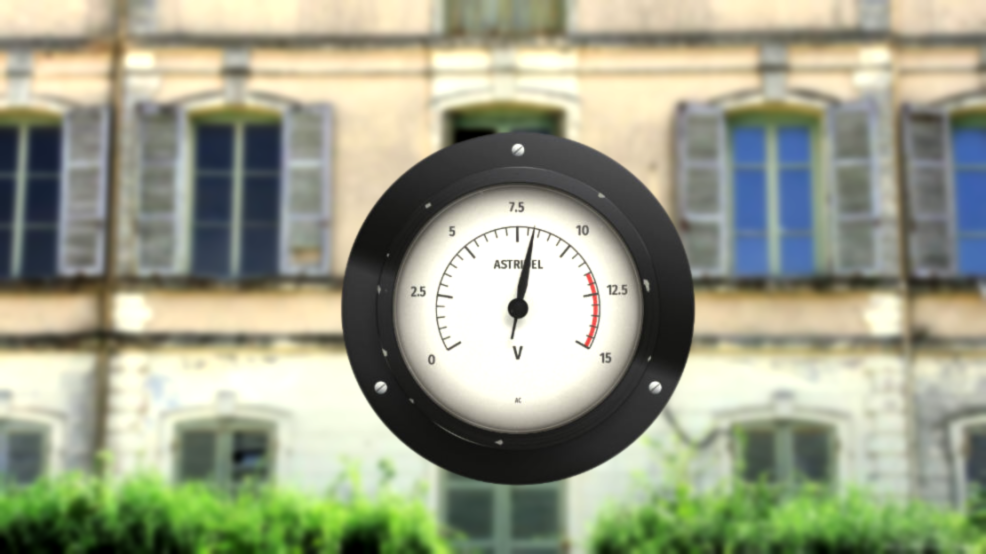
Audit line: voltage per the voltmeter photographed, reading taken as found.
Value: 8.25 V
